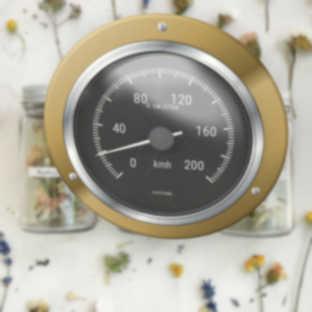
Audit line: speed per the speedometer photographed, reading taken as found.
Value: 20 km/h
